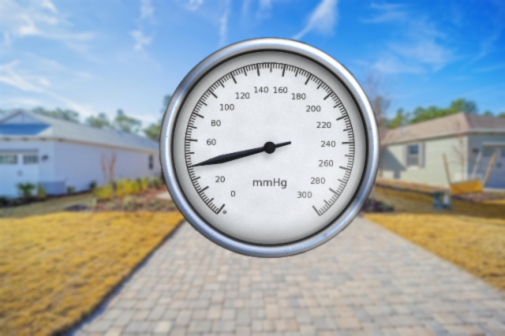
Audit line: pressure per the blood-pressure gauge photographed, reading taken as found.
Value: 40 mmHg
